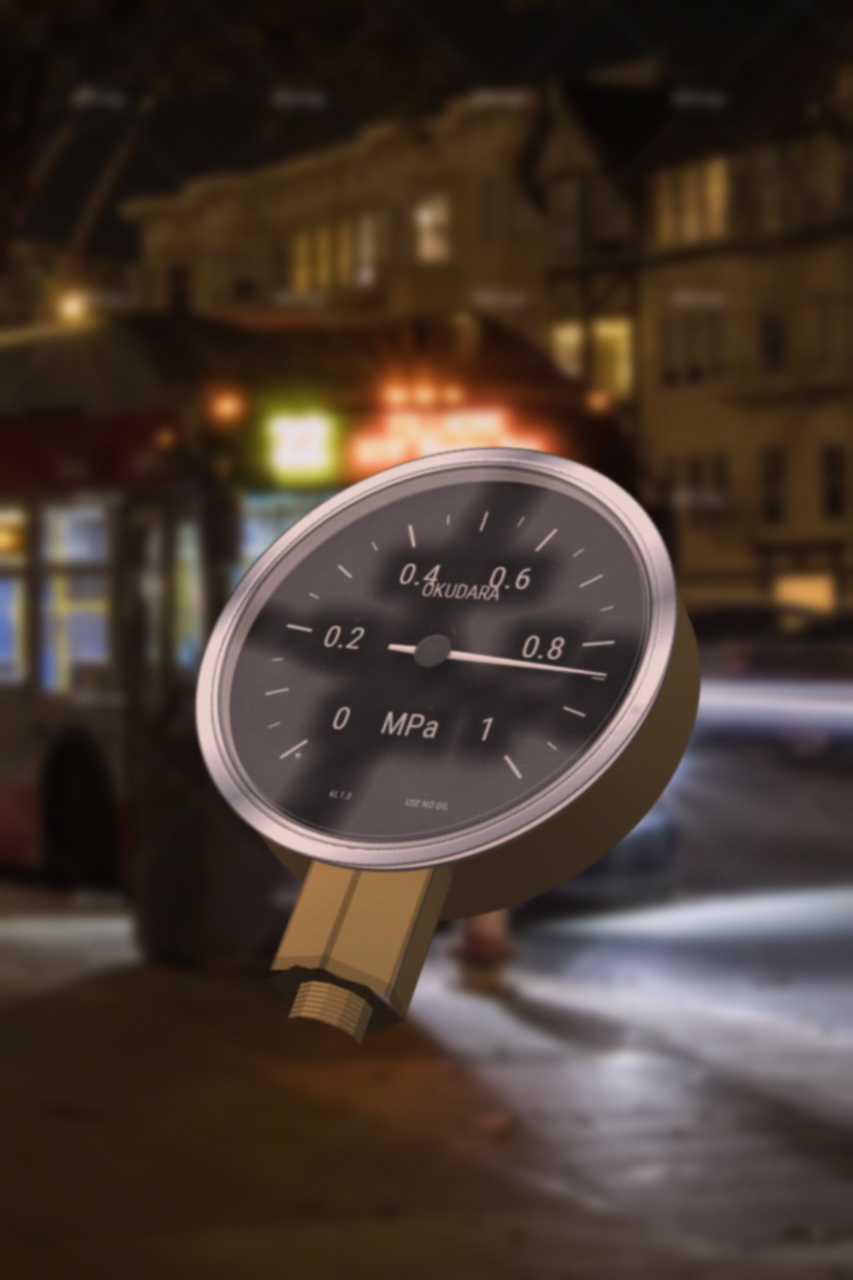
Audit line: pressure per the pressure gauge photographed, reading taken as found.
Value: 0.85 MPa
